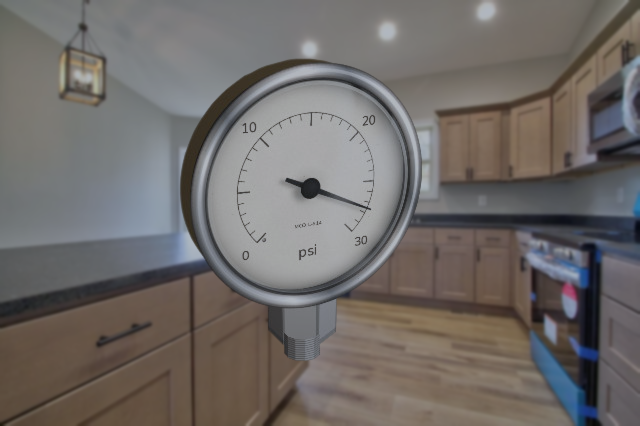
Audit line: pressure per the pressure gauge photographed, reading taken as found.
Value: 27.5 psi
